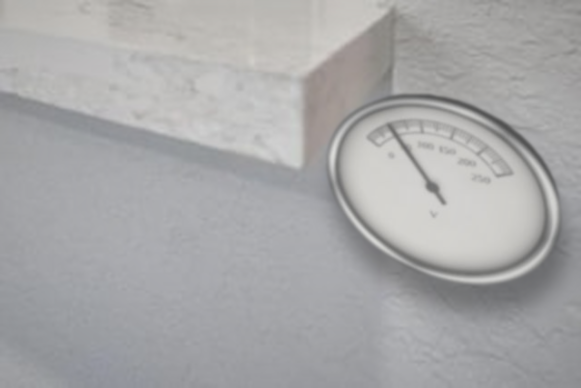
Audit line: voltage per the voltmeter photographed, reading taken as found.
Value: 50 V
